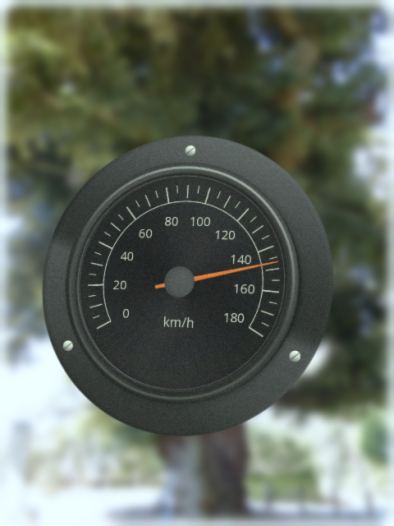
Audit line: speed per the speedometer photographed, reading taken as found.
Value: 147.5 km/h
